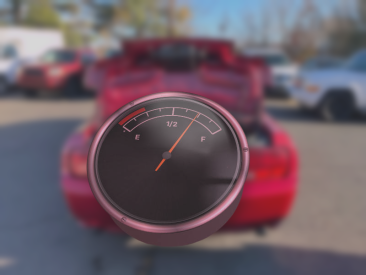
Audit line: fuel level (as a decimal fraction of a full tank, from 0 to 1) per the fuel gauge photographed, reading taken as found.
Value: 0.75
